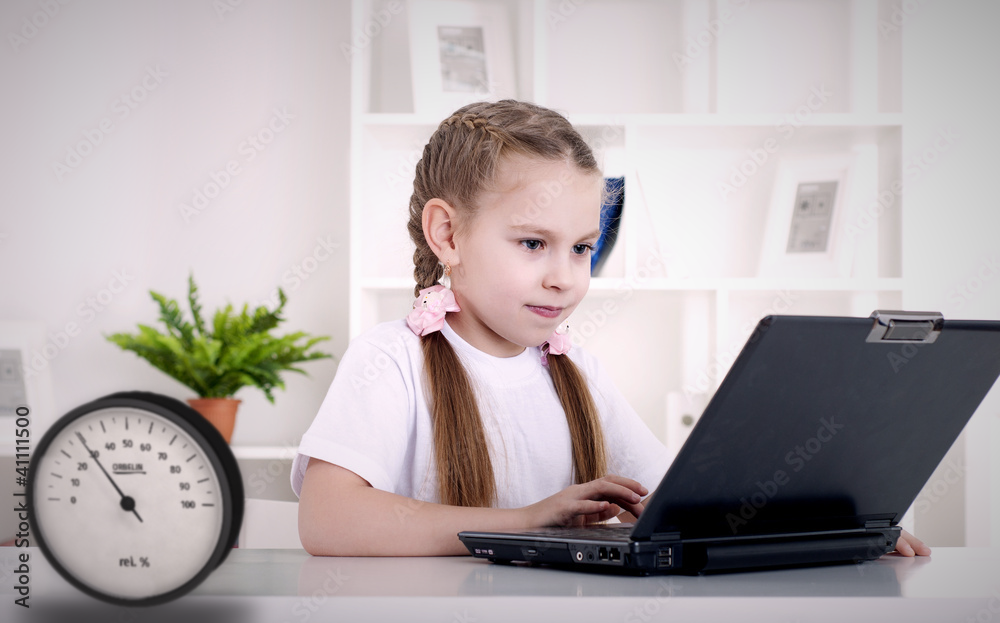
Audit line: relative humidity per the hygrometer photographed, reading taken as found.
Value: 30 %
